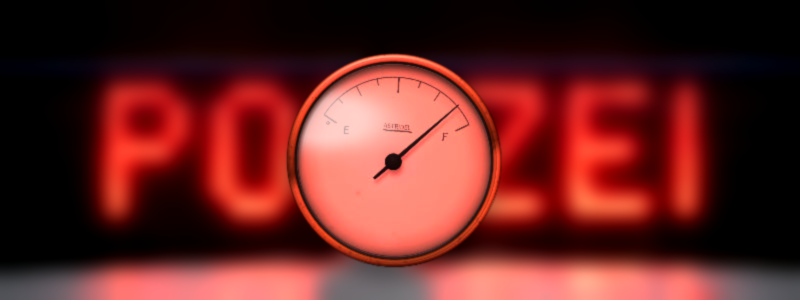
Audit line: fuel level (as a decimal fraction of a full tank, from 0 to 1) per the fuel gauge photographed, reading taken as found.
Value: 0.875
